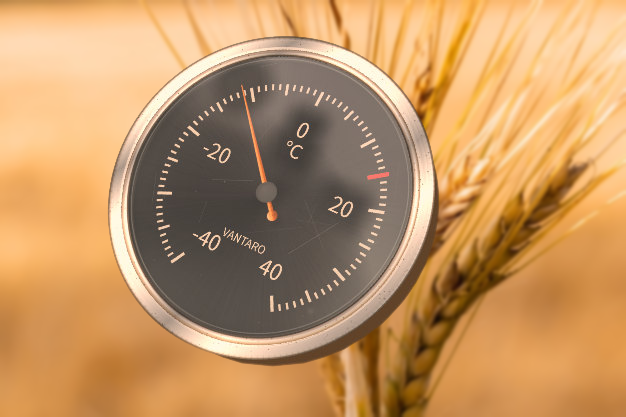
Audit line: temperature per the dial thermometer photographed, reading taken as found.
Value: -11 °C
